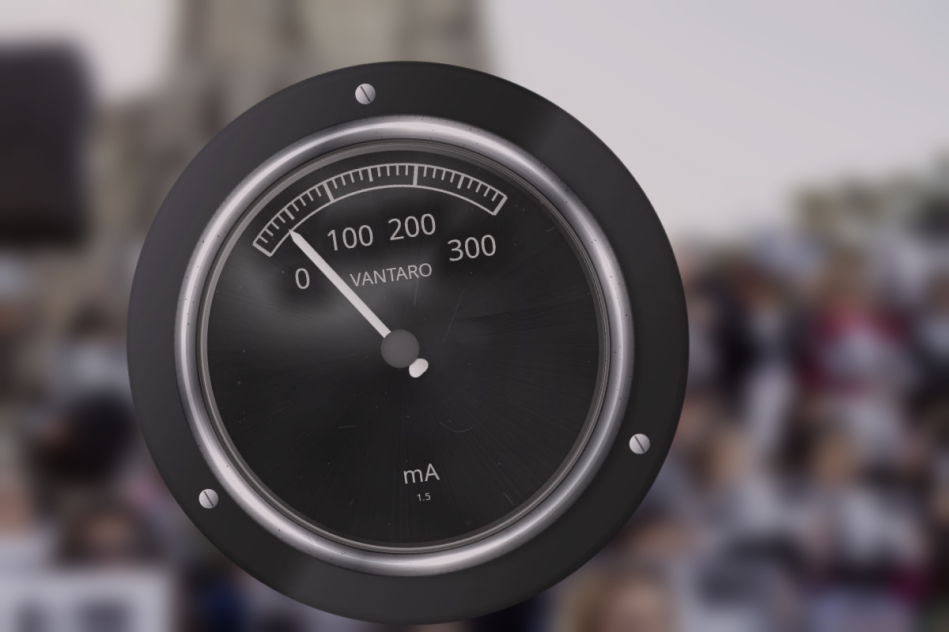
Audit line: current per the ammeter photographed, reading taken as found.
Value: 40 mA
